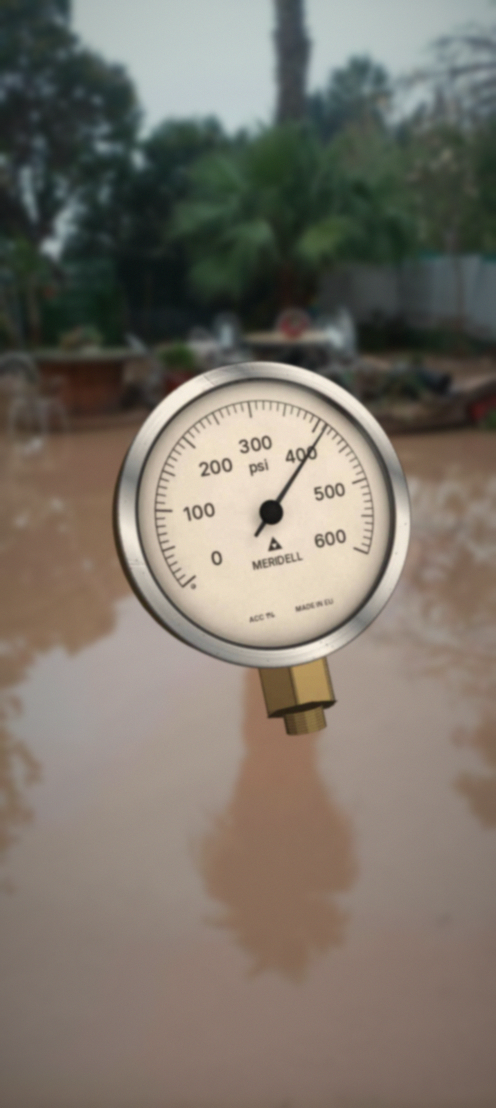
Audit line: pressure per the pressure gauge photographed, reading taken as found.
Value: 410 psi
